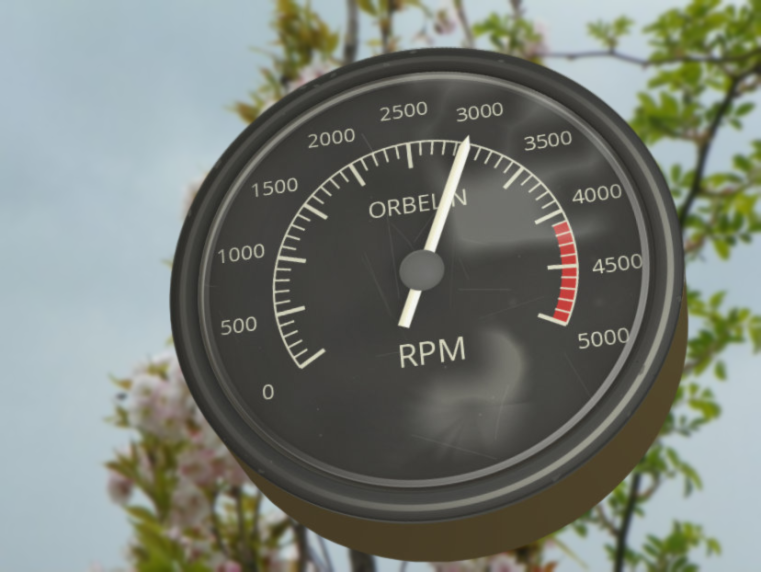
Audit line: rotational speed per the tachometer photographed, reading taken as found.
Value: 3000 rpm
